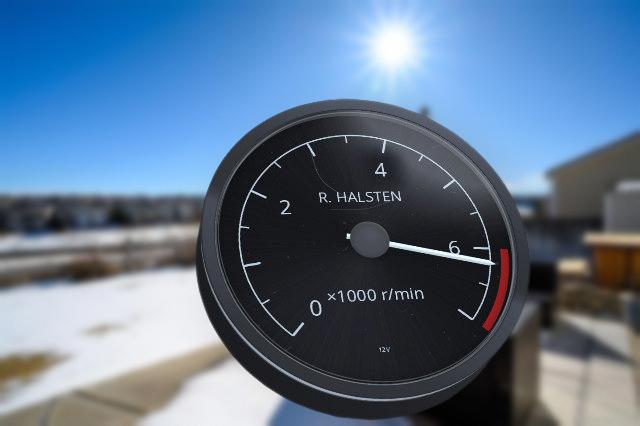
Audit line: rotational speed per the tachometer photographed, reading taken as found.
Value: 6250 rpm
